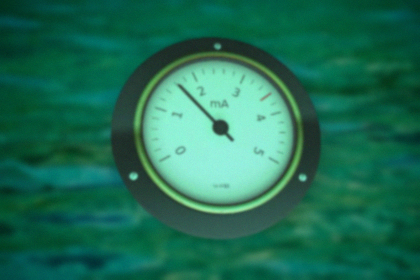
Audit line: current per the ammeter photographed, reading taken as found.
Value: 1.6 mA
